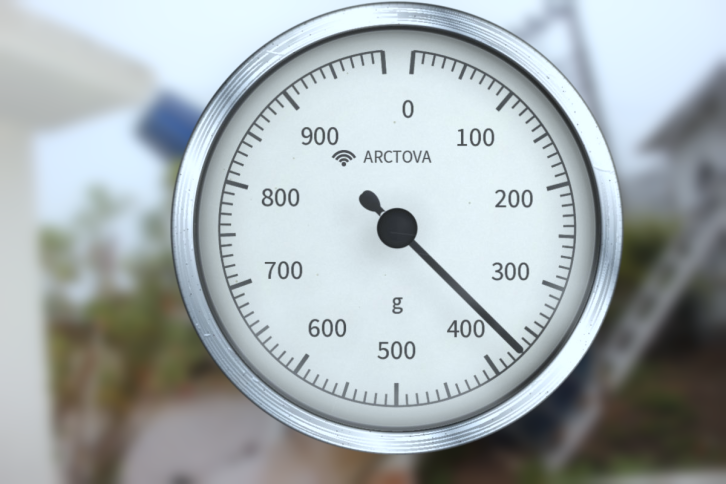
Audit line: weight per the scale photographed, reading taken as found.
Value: 370 g
